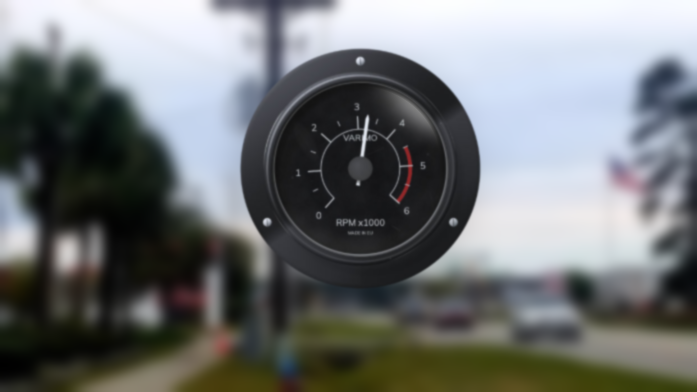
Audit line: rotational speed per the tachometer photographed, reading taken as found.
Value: 3250 rpm
